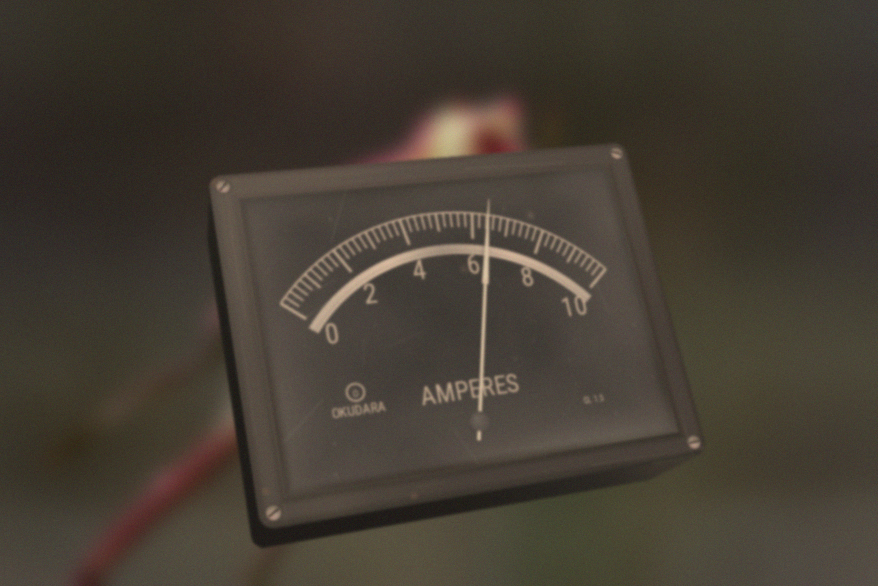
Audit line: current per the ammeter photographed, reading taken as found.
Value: 6.4 A
